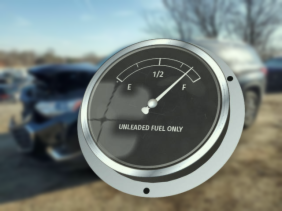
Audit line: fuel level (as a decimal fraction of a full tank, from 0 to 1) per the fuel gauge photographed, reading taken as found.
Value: 0.875
